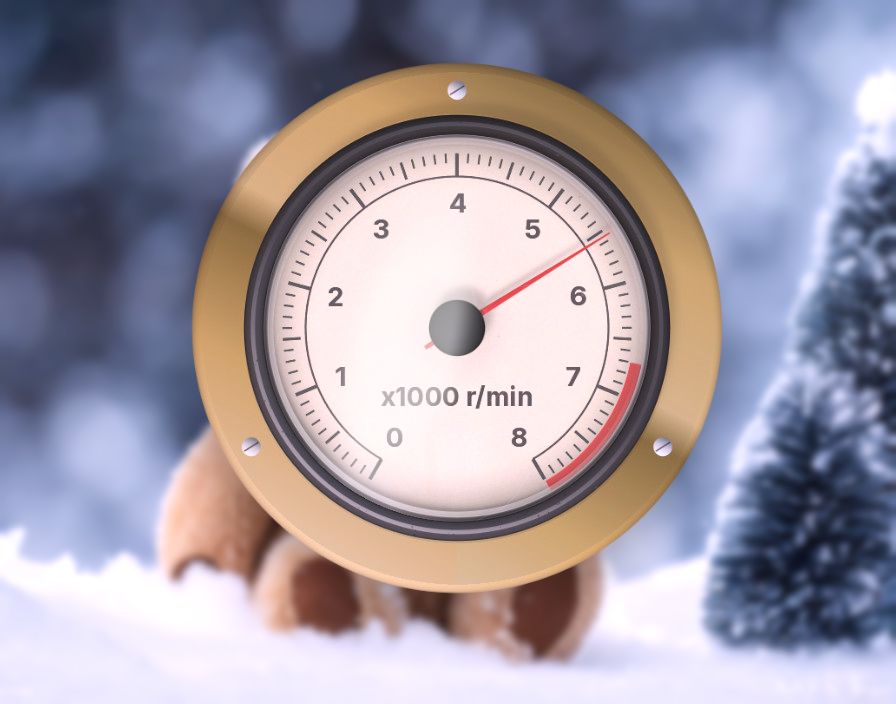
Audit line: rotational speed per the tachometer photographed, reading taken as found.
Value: 5550 rpm
